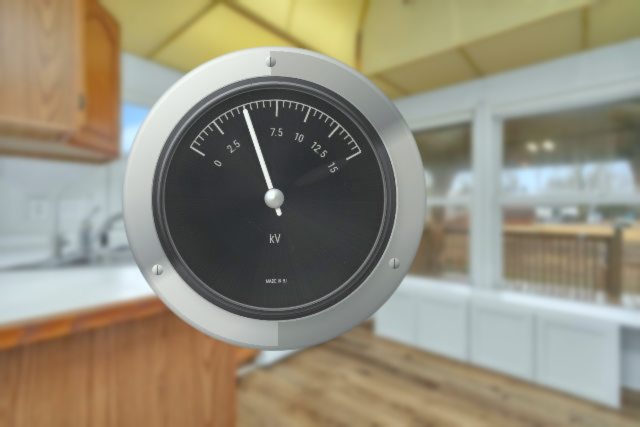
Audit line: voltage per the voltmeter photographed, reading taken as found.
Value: 5 kV
